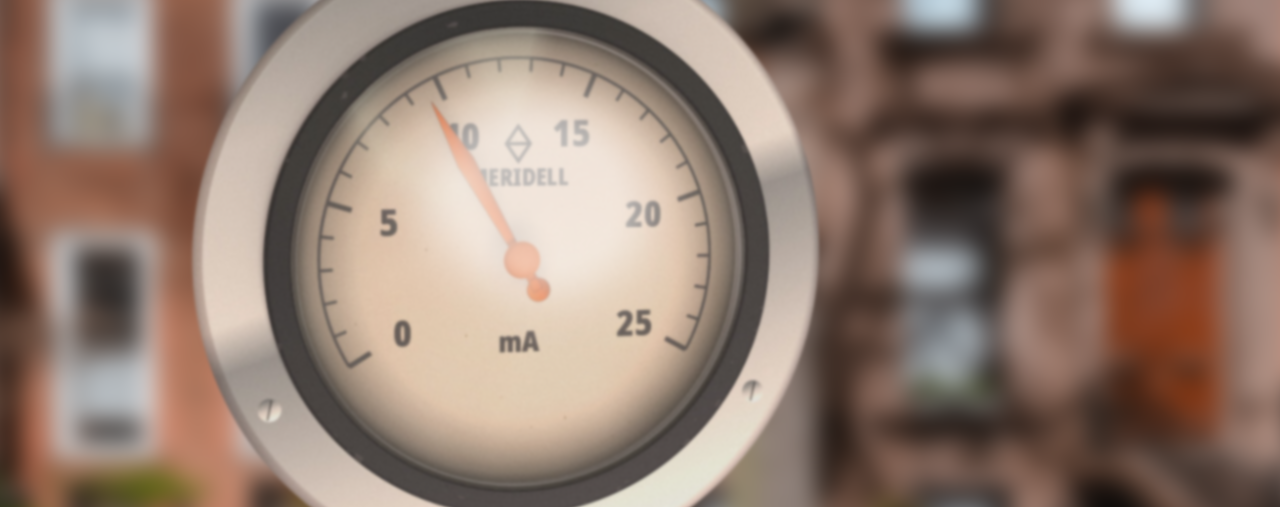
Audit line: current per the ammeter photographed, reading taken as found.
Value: 9.5 mA
